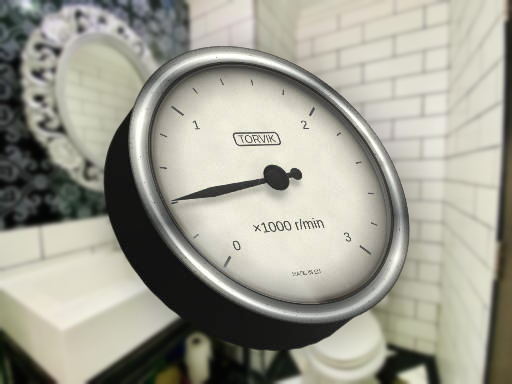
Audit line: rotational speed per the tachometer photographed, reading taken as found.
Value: 400 rpm
